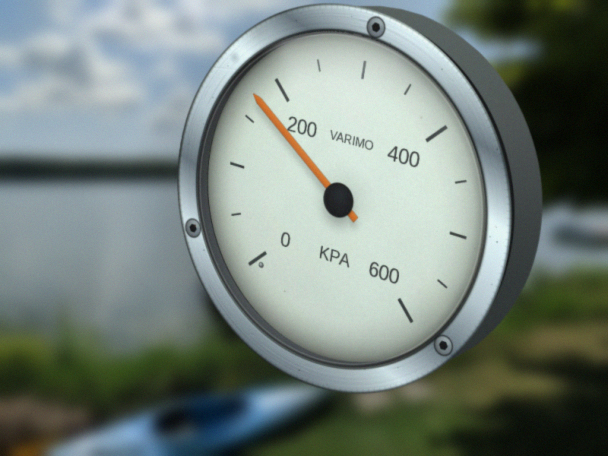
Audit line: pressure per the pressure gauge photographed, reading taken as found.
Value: 175 kPa
